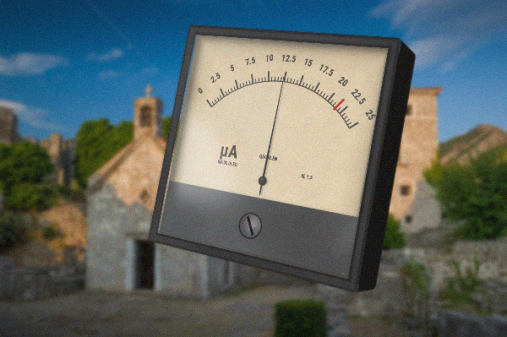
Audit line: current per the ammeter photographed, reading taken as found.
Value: 12.5 µA
